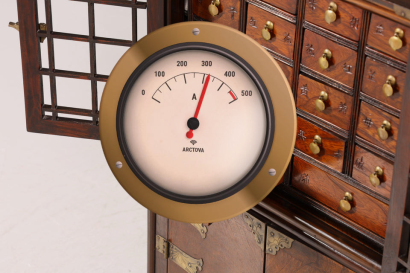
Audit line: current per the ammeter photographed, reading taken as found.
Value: 325 A
